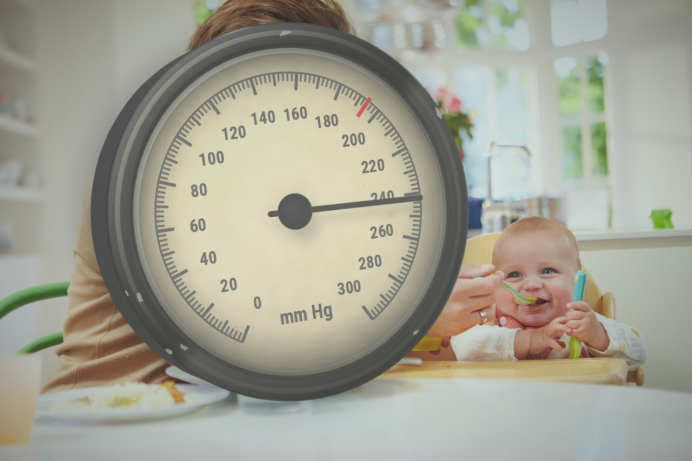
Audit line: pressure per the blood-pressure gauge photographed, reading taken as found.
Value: 242 mmHg
